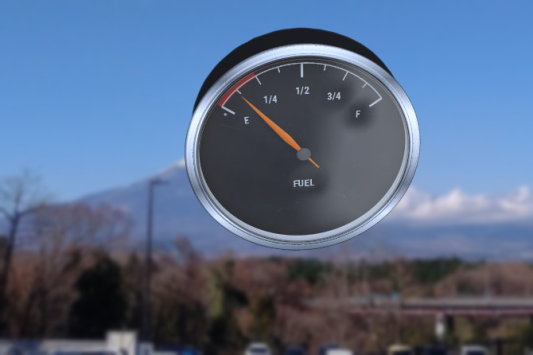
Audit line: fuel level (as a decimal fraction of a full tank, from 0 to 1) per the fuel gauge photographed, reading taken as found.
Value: 0.125
